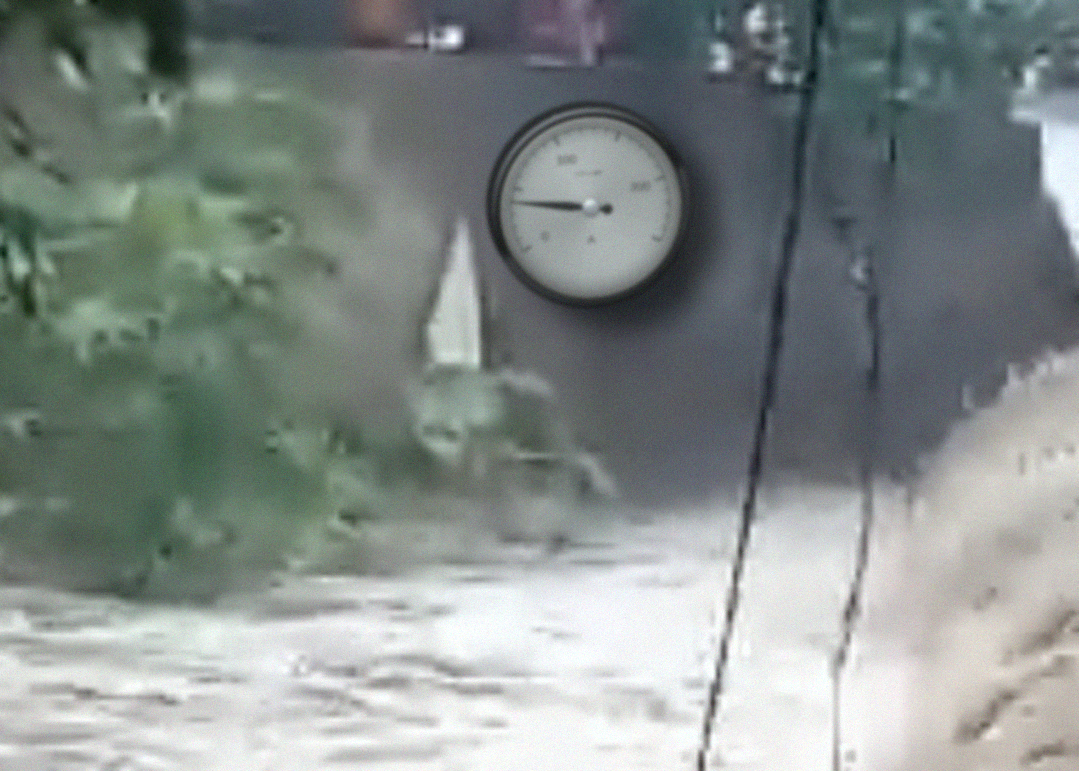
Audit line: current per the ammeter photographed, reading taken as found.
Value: 40 A
